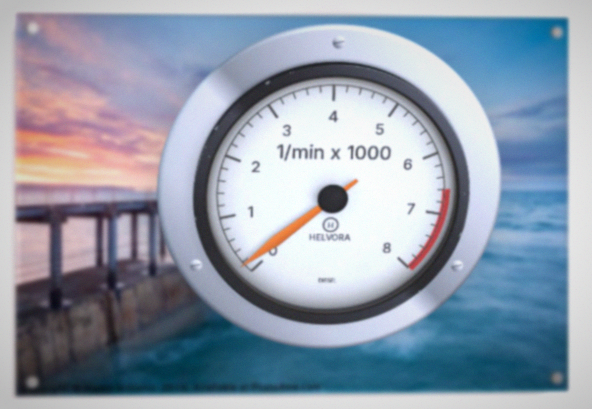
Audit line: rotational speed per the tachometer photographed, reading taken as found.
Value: 200 rpm
